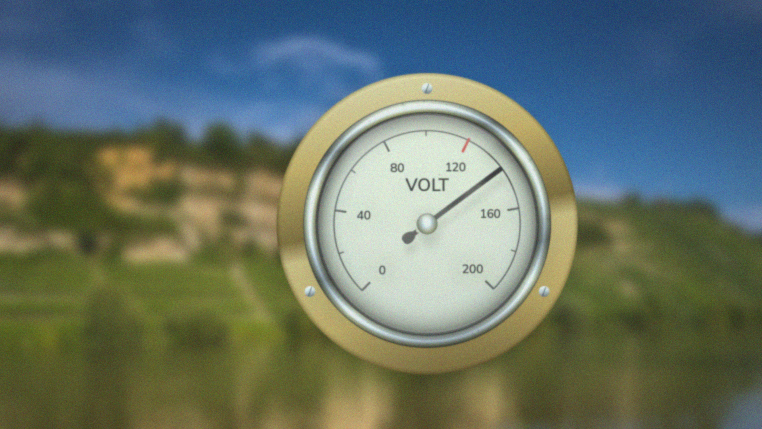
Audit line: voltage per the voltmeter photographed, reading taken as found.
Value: 140 V
